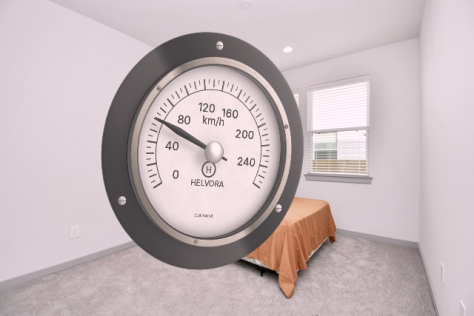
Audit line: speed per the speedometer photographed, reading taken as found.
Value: 60 km/h
